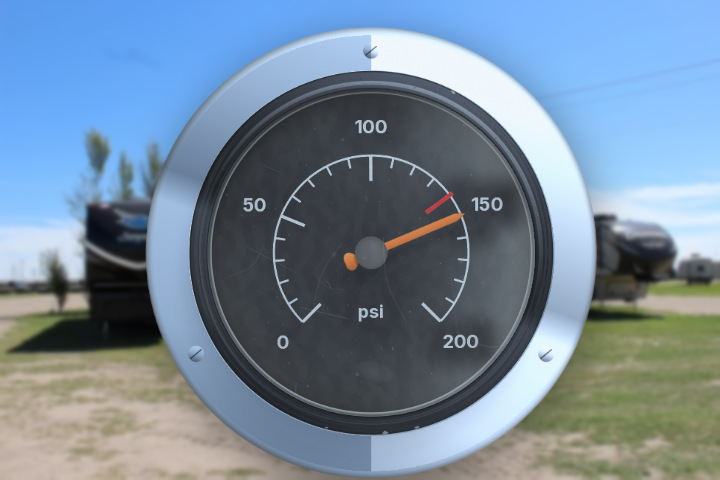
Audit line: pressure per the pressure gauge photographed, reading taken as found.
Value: 150 psi
